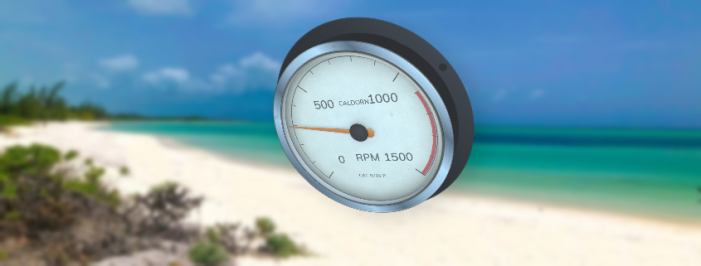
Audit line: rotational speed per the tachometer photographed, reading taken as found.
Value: 300 rpm
